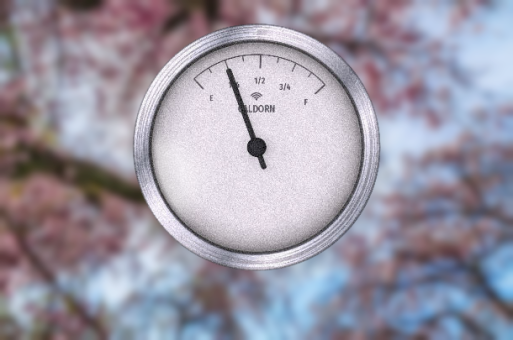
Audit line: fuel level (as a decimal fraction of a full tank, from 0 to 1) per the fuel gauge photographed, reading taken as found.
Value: 0.25
